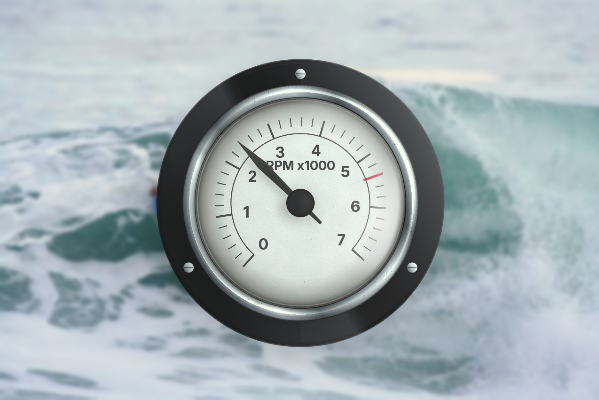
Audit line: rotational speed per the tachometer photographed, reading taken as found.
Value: 2400 rpm
